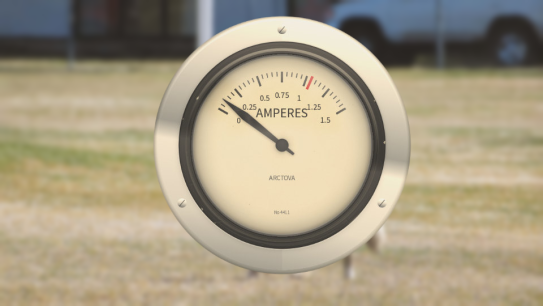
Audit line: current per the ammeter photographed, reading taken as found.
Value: 0.1 A
